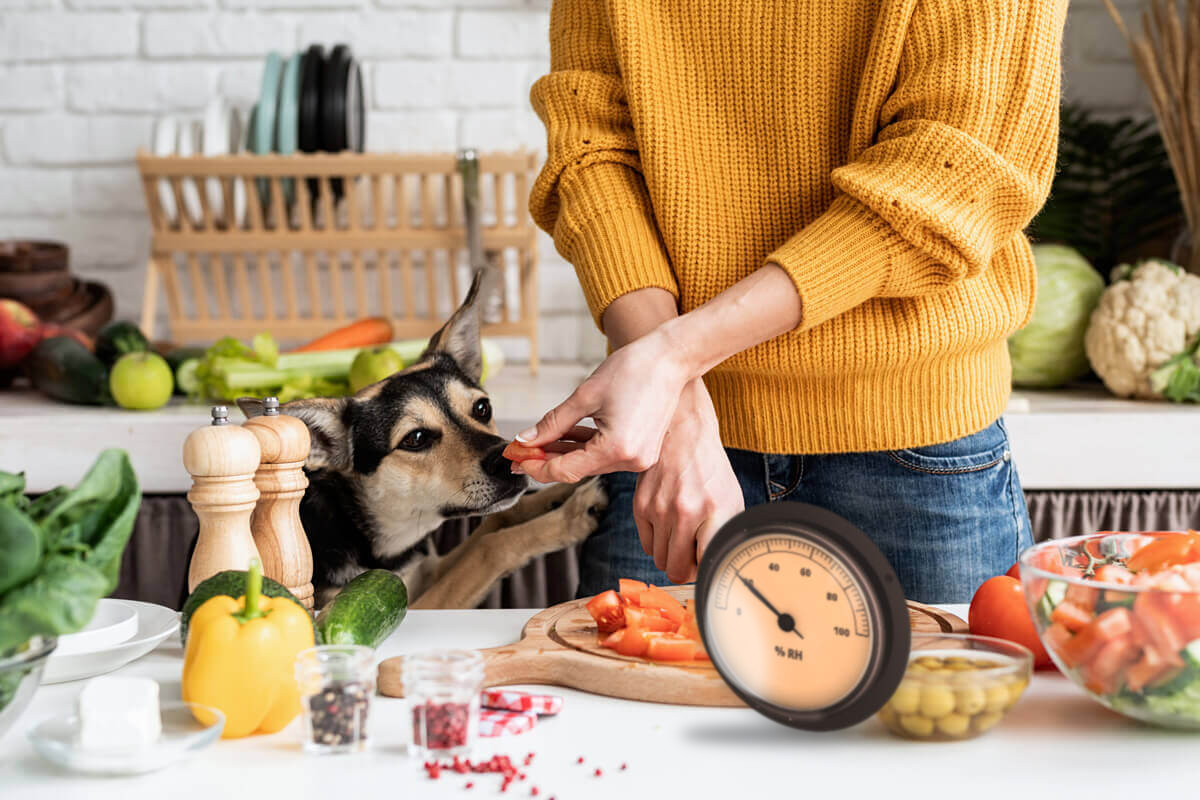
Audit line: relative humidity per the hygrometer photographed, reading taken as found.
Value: 20 %
